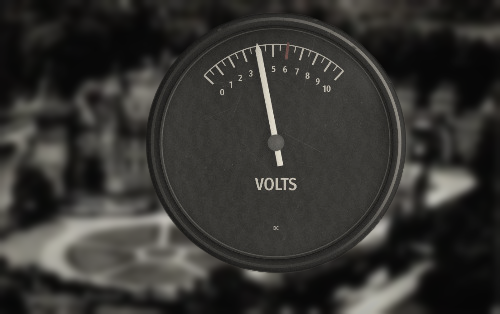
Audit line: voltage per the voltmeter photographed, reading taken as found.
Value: 4 V
